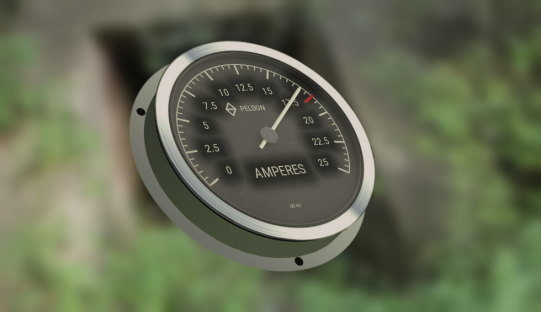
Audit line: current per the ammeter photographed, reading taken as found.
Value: 17.5 A
